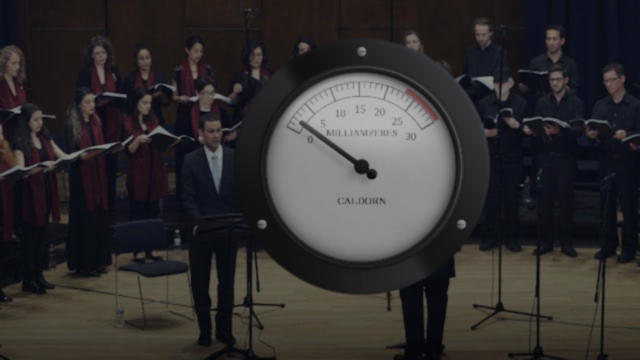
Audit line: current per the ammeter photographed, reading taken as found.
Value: 2 mA
